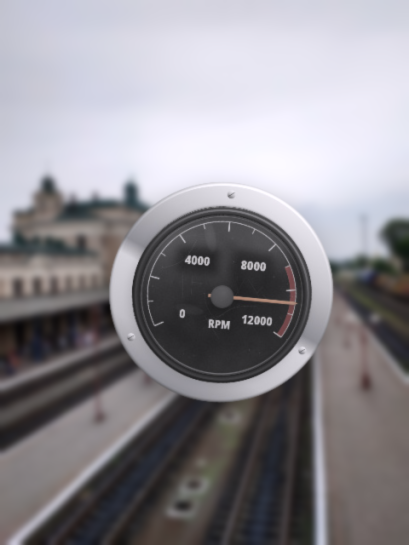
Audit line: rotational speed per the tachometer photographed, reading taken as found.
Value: 10500 rpm
